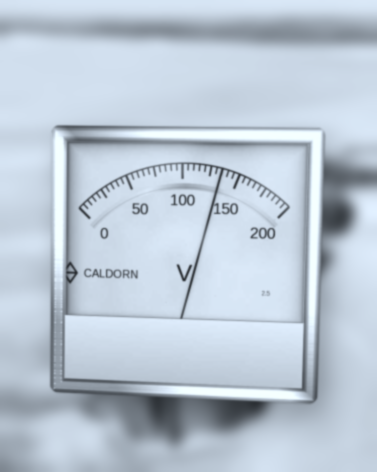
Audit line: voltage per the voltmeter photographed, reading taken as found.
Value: 135 V
